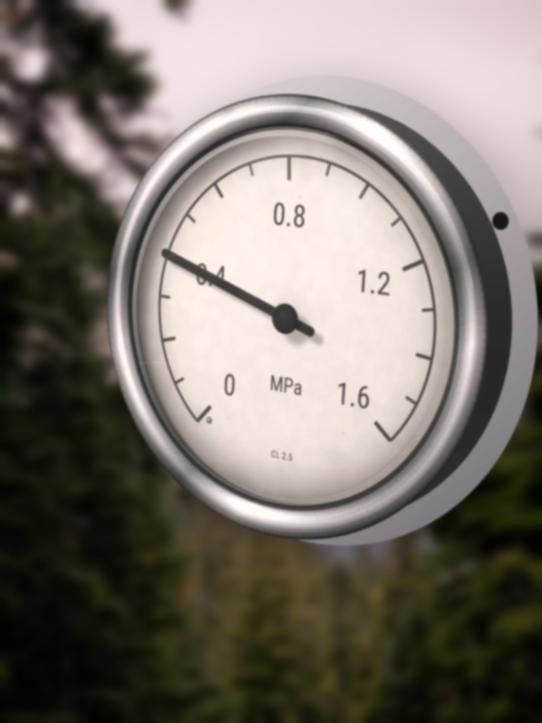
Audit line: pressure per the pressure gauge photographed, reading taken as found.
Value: 0.4 MPa
